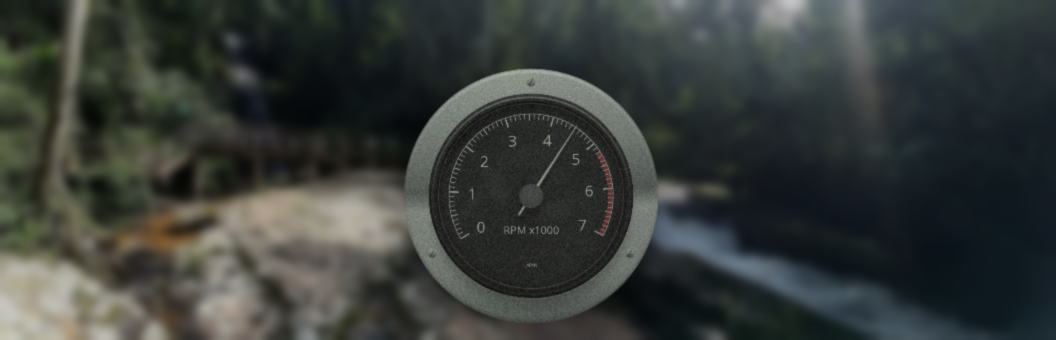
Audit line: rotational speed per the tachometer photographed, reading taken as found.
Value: 4500 rpm
